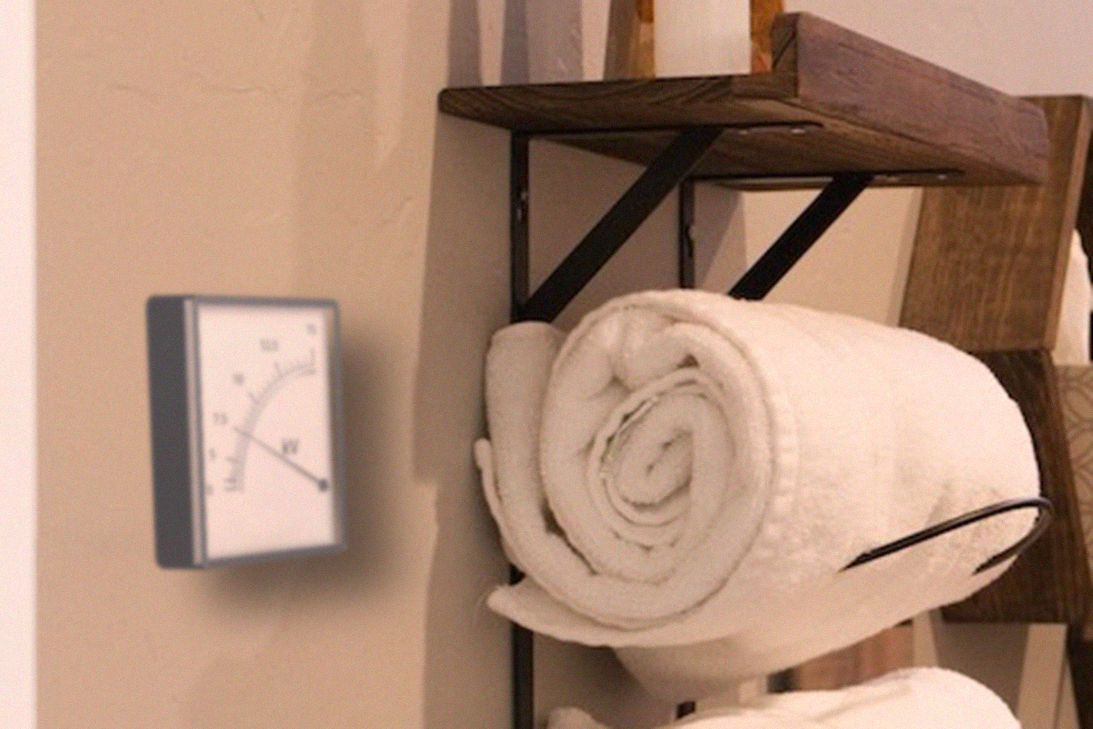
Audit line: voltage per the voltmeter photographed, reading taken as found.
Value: 7.5 kV
